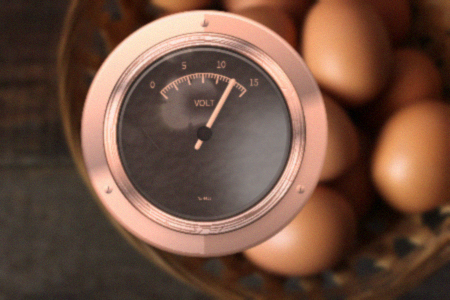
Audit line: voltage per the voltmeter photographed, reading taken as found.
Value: 12.5 V
